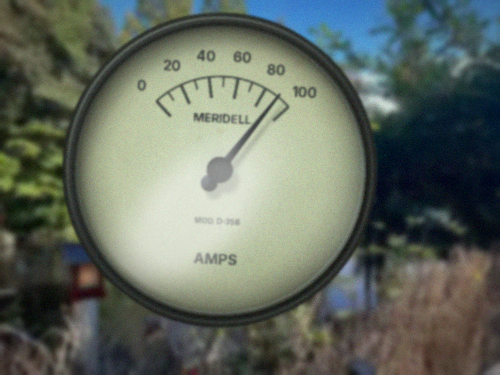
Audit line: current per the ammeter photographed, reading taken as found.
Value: 90 A
